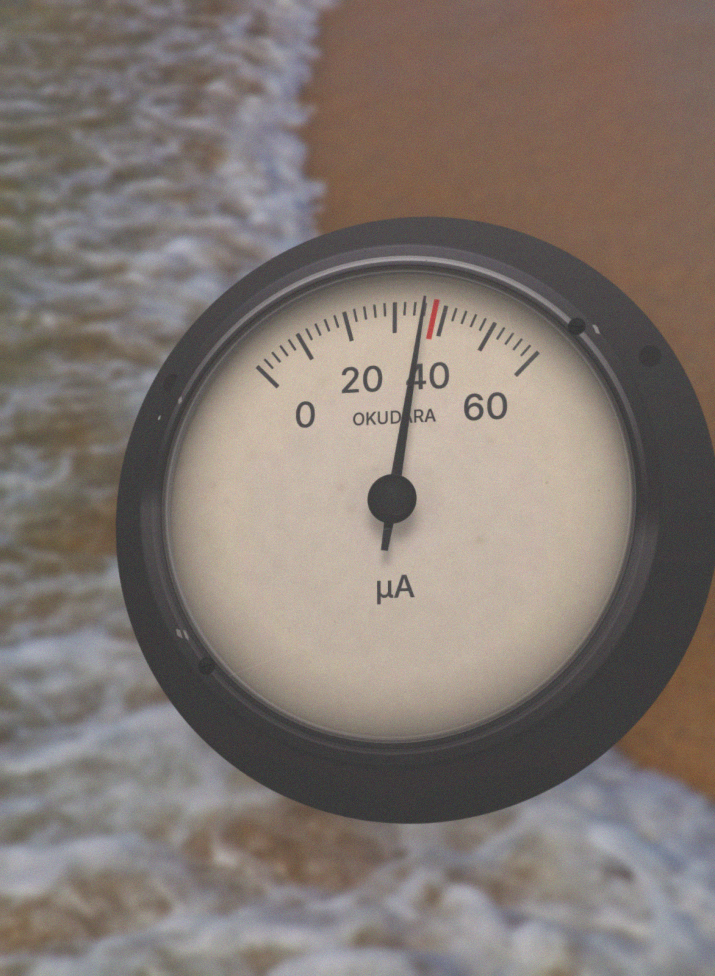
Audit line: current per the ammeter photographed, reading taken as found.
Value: 36 µA
